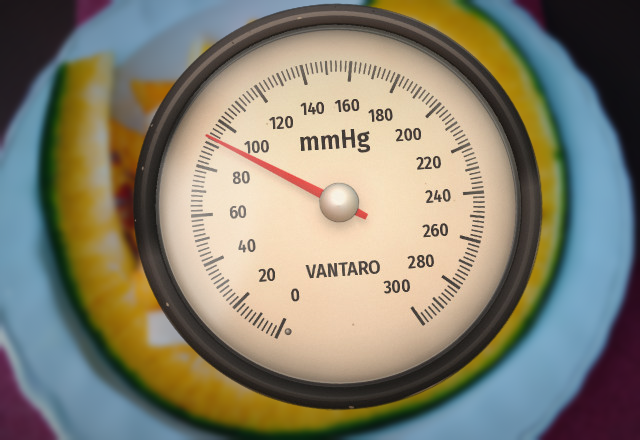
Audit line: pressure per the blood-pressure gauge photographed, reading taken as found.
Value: 92 mmHg
